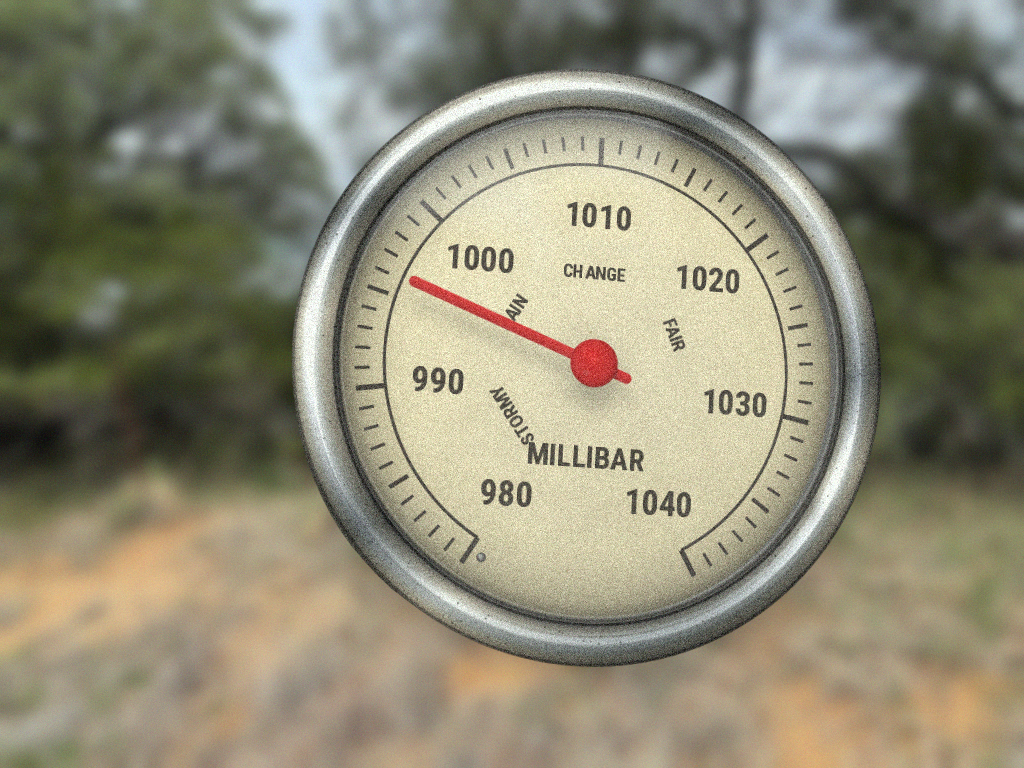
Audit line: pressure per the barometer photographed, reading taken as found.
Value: 996 mbar
